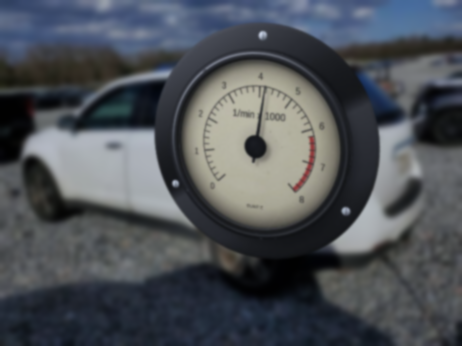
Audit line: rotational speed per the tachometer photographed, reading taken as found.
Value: 4200 rpm
